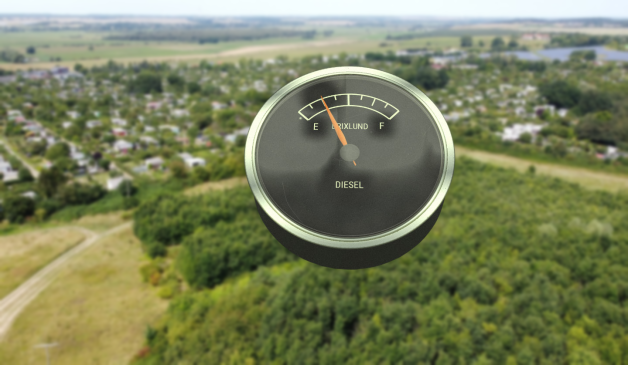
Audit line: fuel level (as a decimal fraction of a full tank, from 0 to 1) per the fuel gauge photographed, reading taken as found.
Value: 0.25
